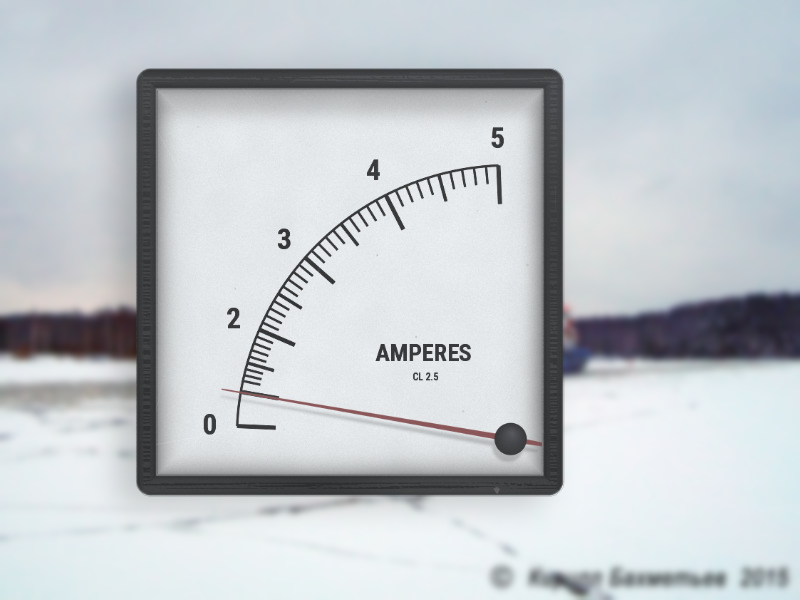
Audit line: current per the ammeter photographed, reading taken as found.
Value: 1 A
